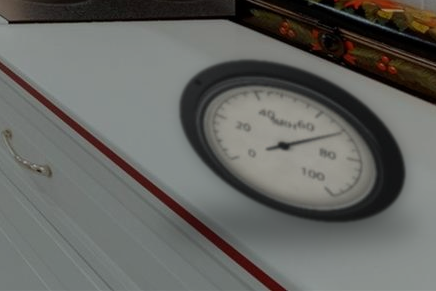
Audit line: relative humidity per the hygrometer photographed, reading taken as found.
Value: 68 %
